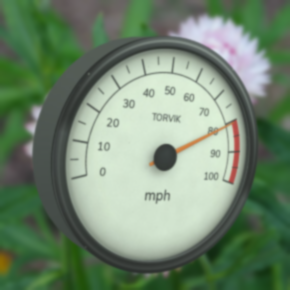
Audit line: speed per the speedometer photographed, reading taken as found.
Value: 80 mph
